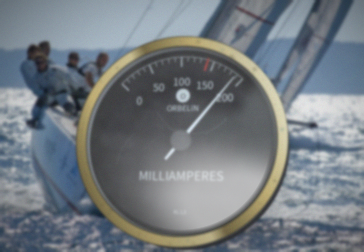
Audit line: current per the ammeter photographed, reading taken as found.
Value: 190 mA
